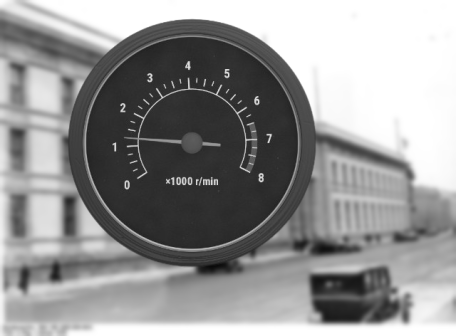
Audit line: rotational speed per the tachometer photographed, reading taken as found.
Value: 1250 rpm
